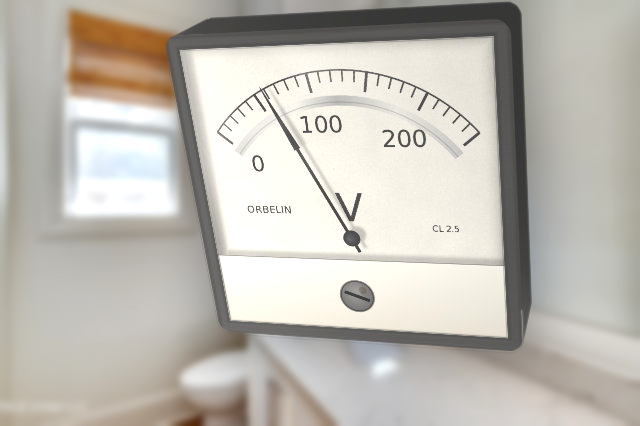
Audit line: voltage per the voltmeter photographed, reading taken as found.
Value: 60 V
